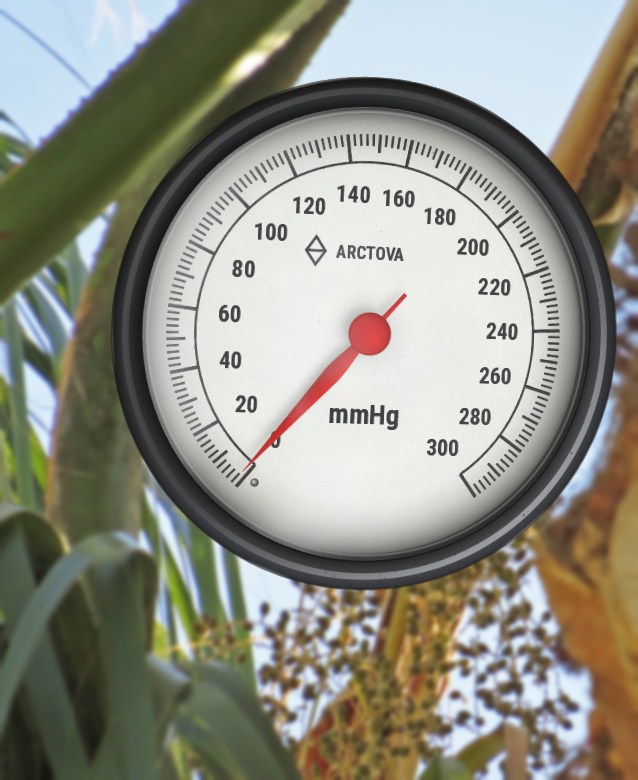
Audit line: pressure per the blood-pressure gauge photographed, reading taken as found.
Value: 2 mmHg
